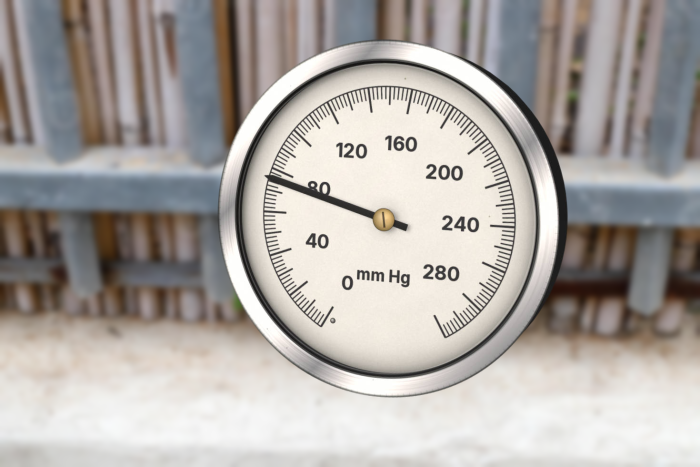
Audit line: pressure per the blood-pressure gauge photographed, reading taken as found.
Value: 76 mmHg
